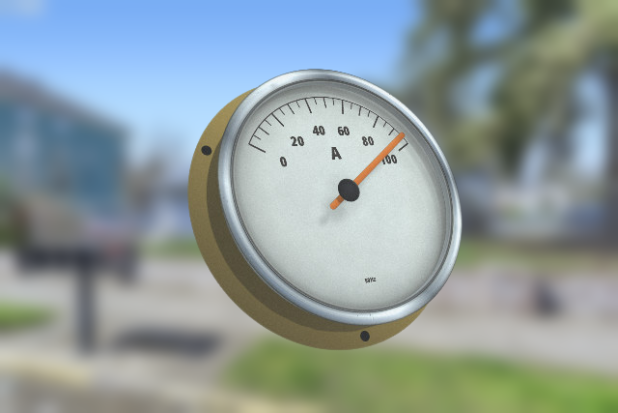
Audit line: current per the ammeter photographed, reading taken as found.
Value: 95 A
